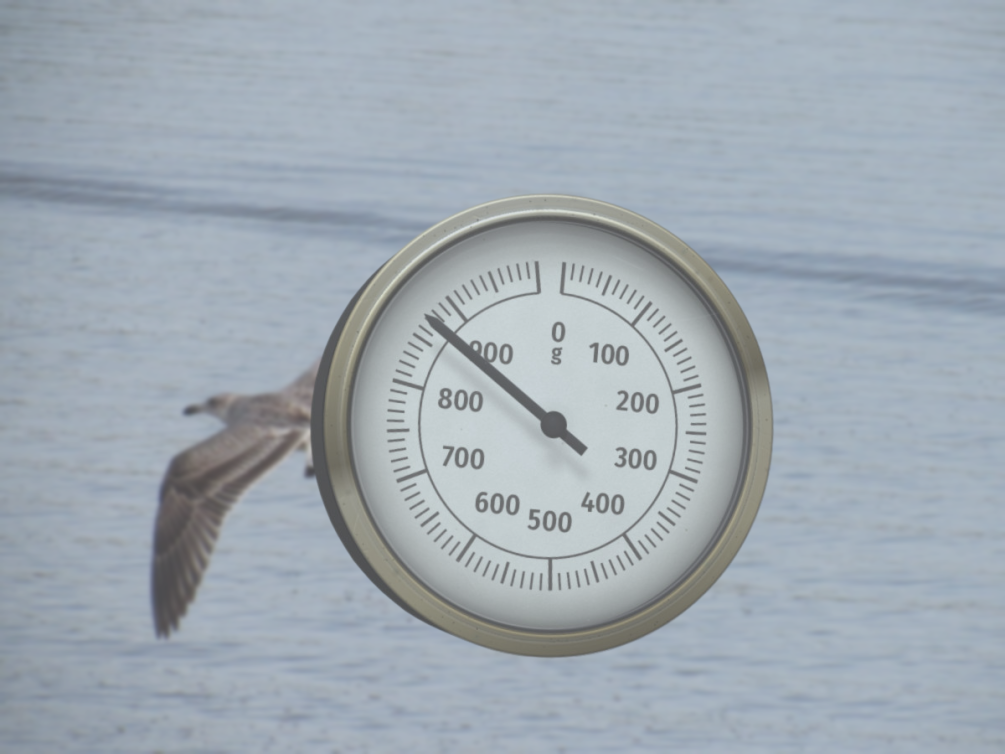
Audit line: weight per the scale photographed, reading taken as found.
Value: 870 g
